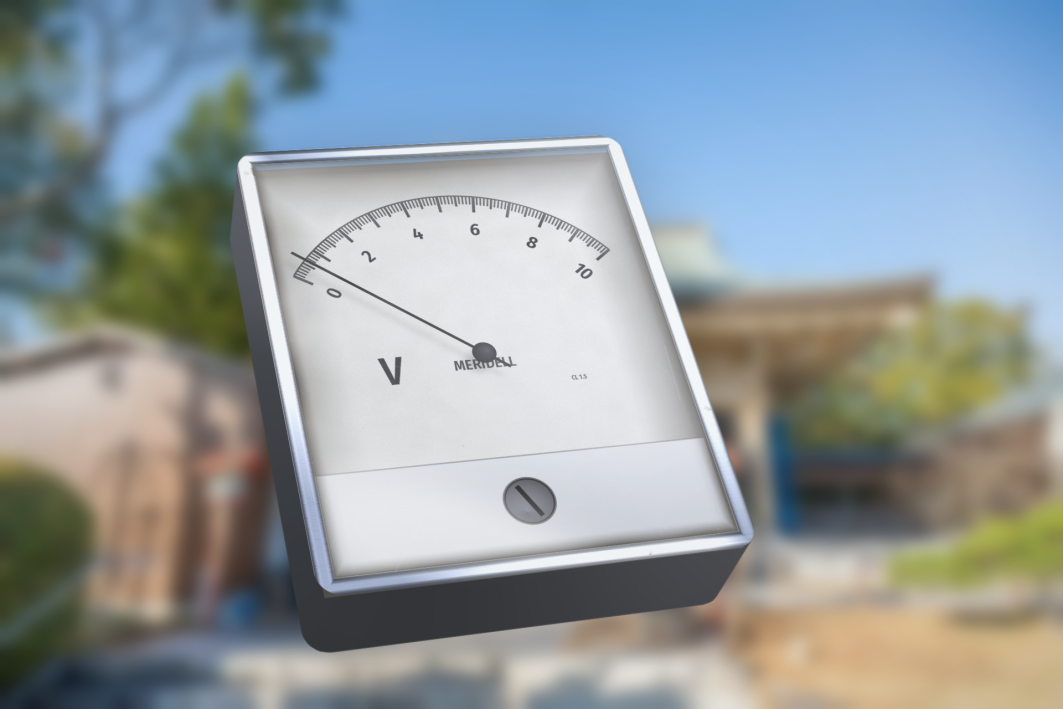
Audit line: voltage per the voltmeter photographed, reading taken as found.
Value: 0.5 V
